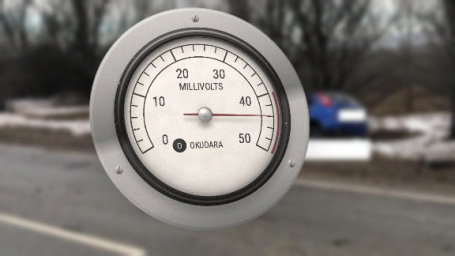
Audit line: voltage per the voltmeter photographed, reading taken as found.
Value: 44 mV
